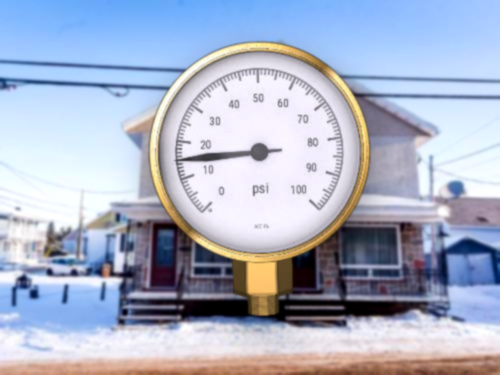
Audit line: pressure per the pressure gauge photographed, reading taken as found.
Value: 15 psi
